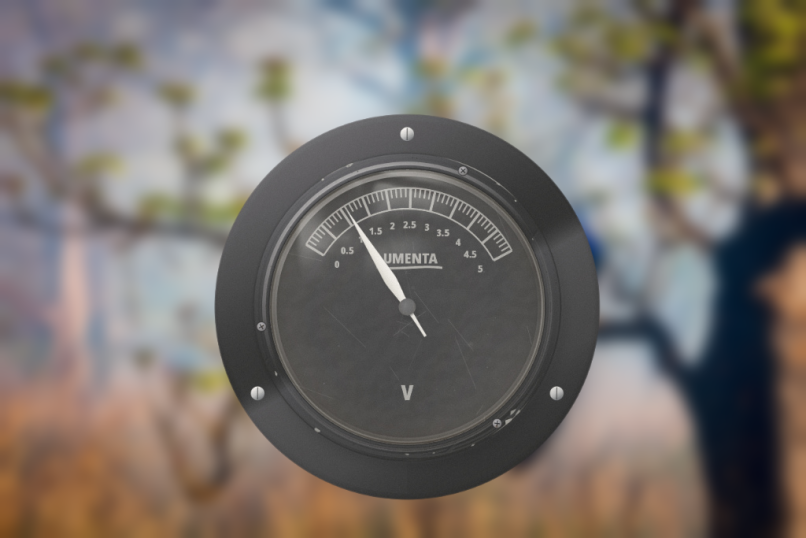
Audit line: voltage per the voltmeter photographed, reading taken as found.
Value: 1.1 V
